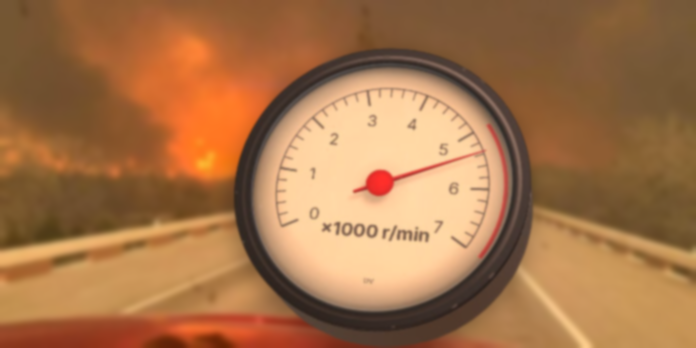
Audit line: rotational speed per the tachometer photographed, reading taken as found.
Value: 5400 rpm
